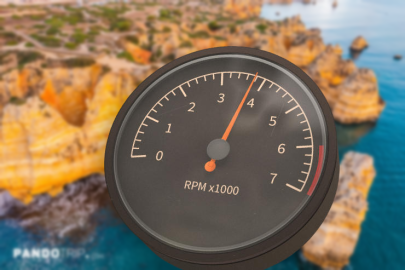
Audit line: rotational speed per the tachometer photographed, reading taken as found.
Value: 3800 rpm
